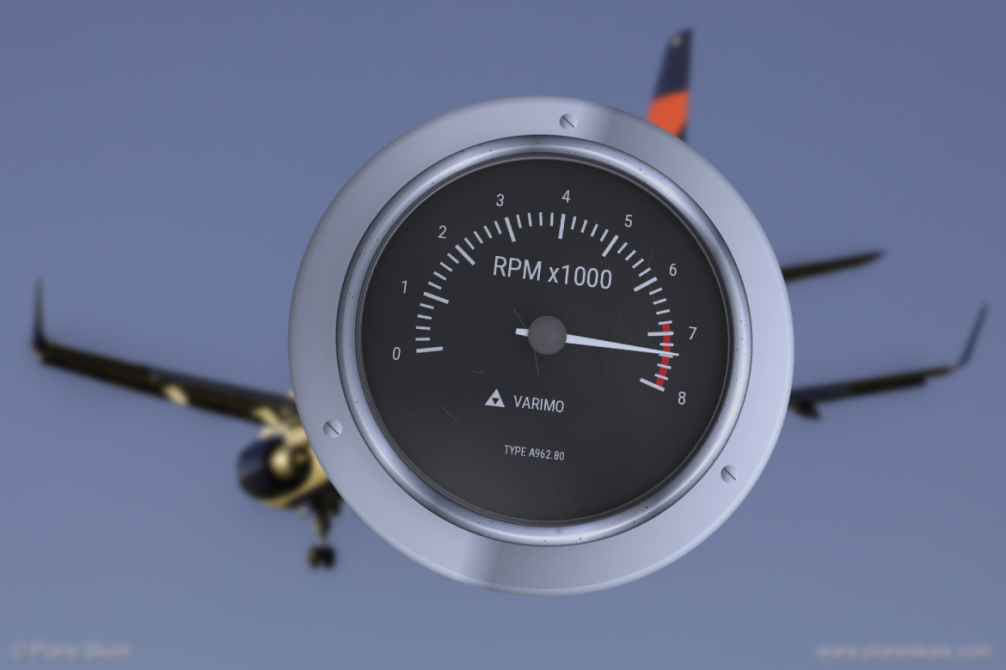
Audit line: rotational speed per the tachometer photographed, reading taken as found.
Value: 7400 rpm
